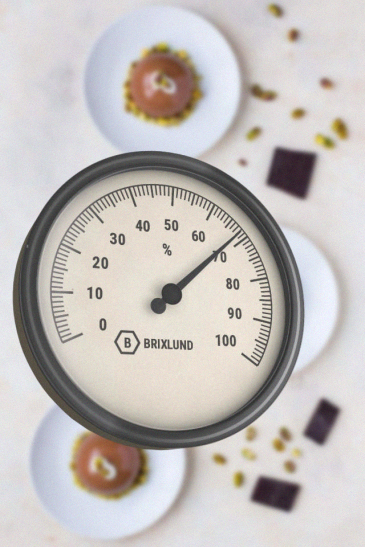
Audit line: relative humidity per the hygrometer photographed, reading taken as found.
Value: 68 %
